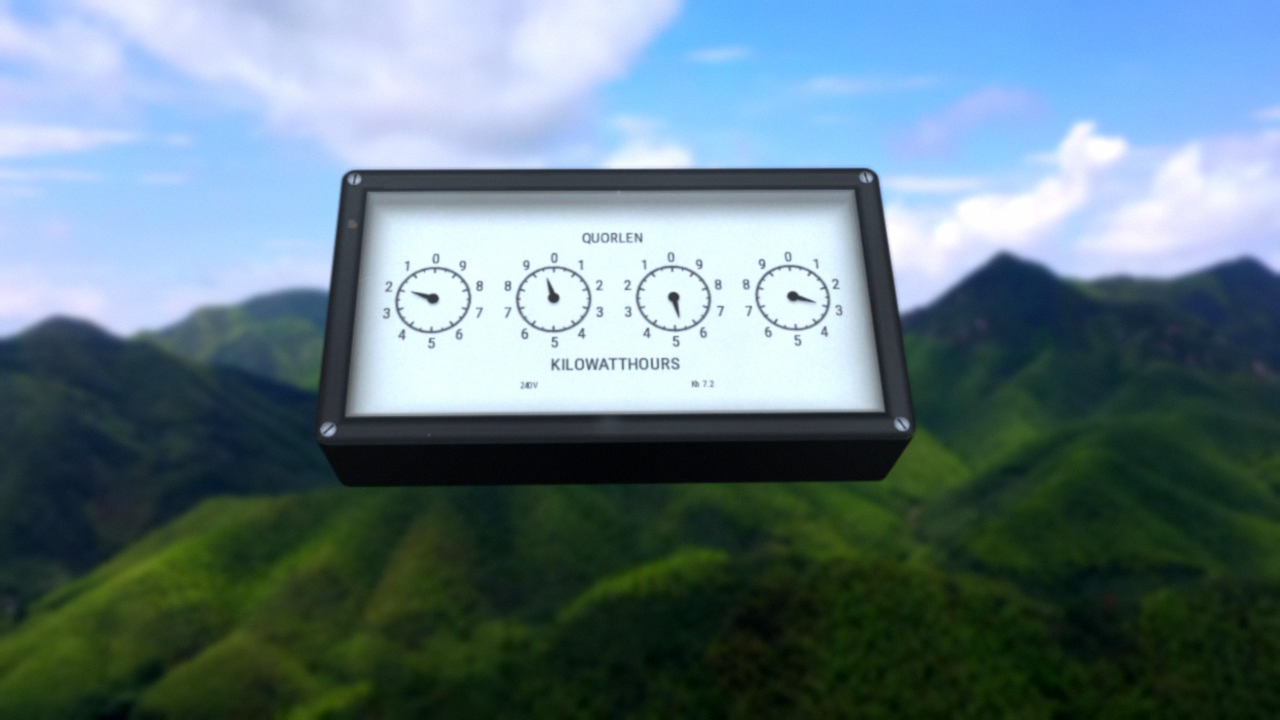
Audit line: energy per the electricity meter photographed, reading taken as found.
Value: 1953 kWh
